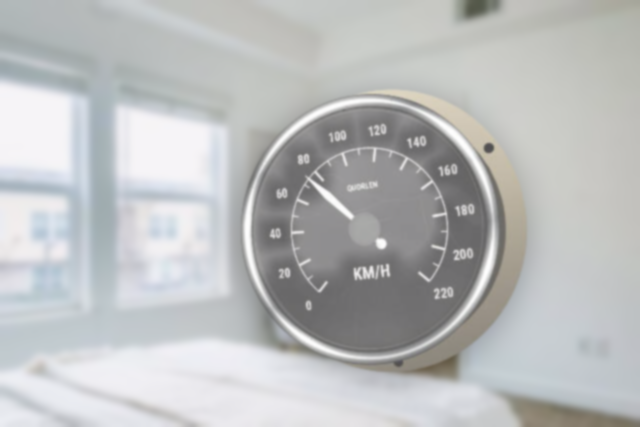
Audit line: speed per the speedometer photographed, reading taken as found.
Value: 75 km/h
